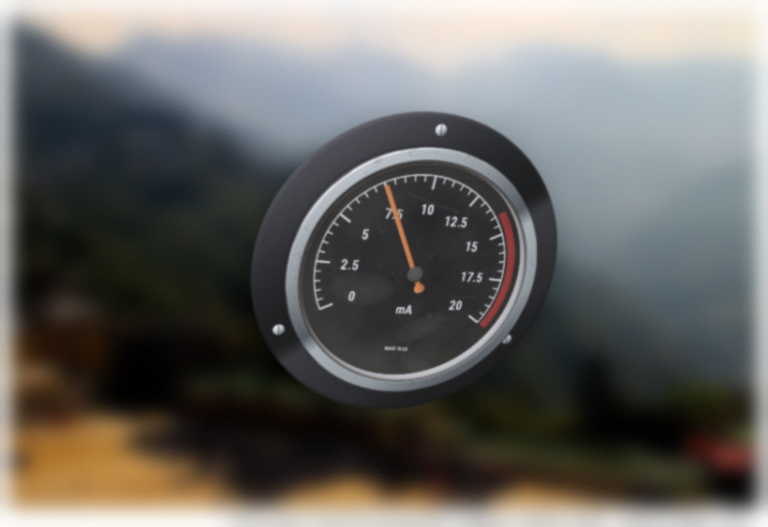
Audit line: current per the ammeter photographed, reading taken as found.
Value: 7.5 mA
